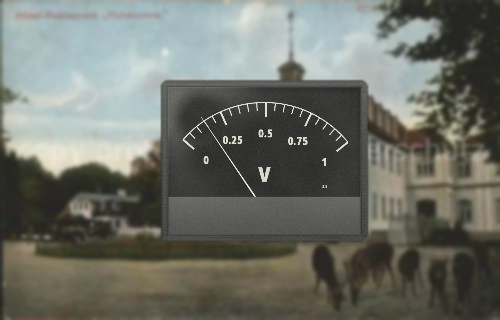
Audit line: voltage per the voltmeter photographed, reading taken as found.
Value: 0.15 V
